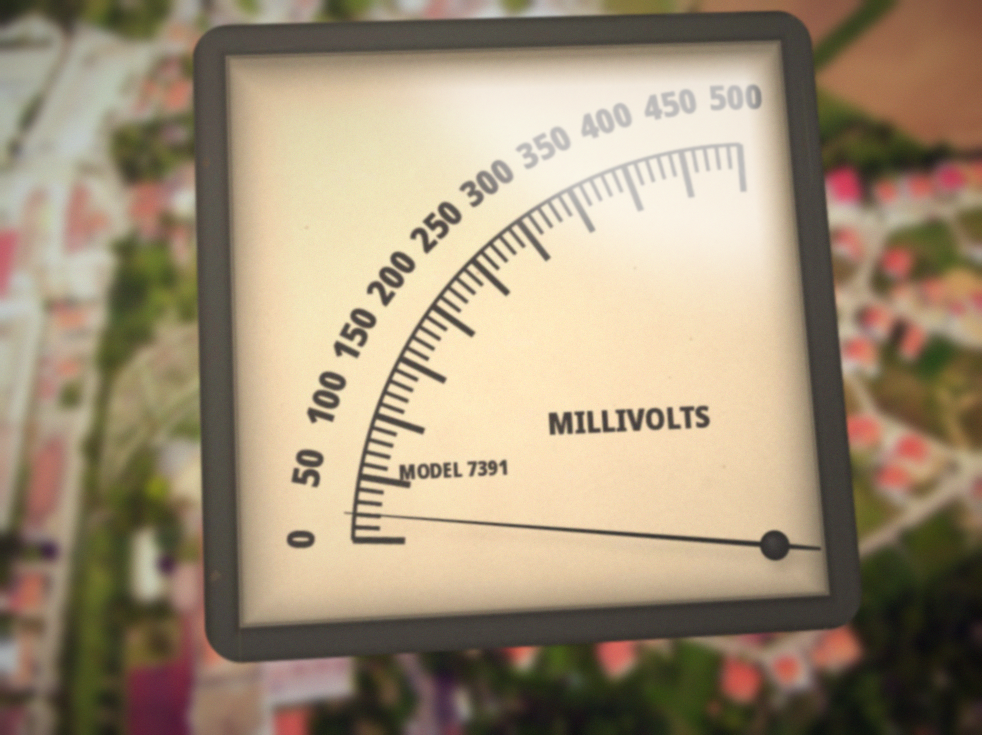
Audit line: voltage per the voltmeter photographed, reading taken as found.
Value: 20 mV
